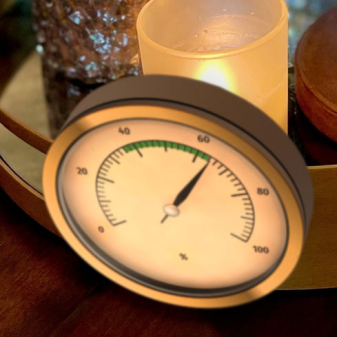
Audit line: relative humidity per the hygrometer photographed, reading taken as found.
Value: 64 %
